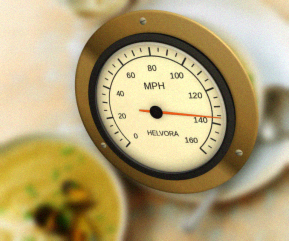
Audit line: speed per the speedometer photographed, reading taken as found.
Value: 135 mph
